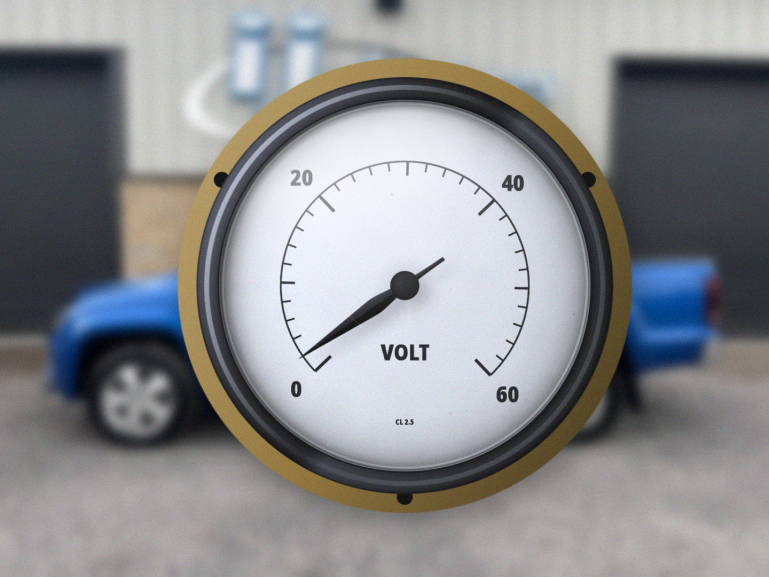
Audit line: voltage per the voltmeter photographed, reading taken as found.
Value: 2 V
